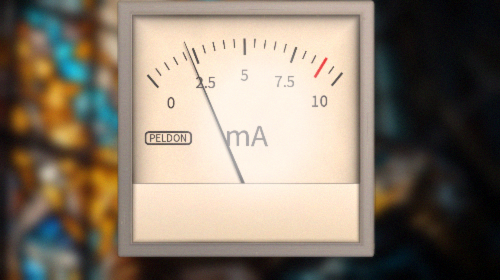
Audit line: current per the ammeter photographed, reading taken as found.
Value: 2.25 mA
